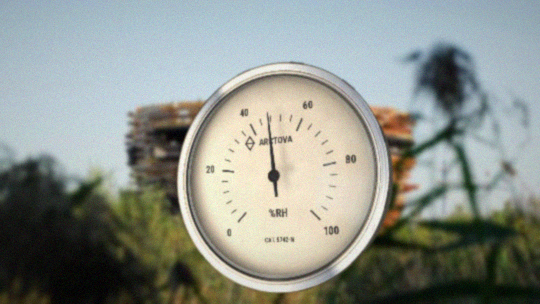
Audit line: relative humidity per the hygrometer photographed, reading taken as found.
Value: 48 %
